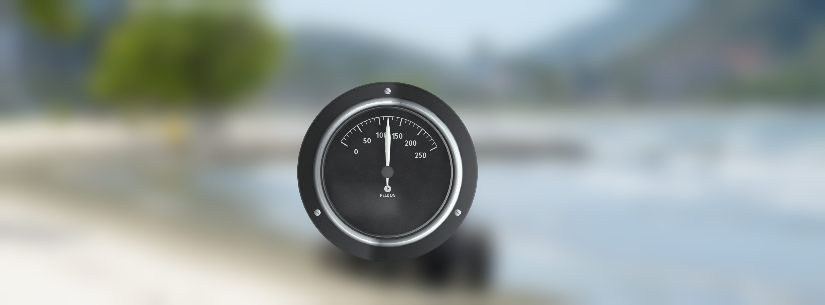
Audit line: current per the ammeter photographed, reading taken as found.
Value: 120 A
